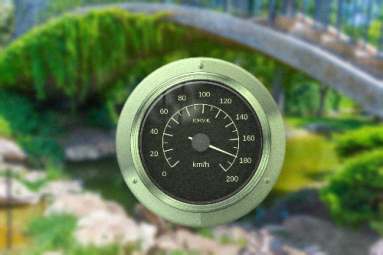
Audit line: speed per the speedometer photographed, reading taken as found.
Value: 180 km/h
